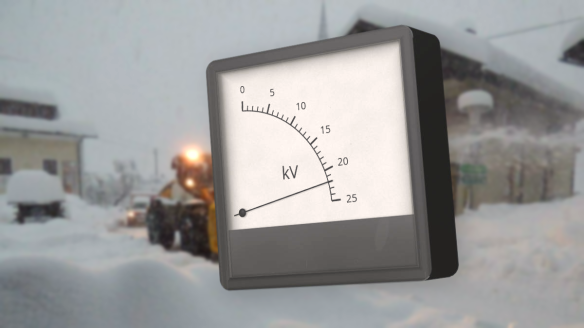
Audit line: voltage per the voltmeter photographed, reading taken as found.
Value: 22 kV
